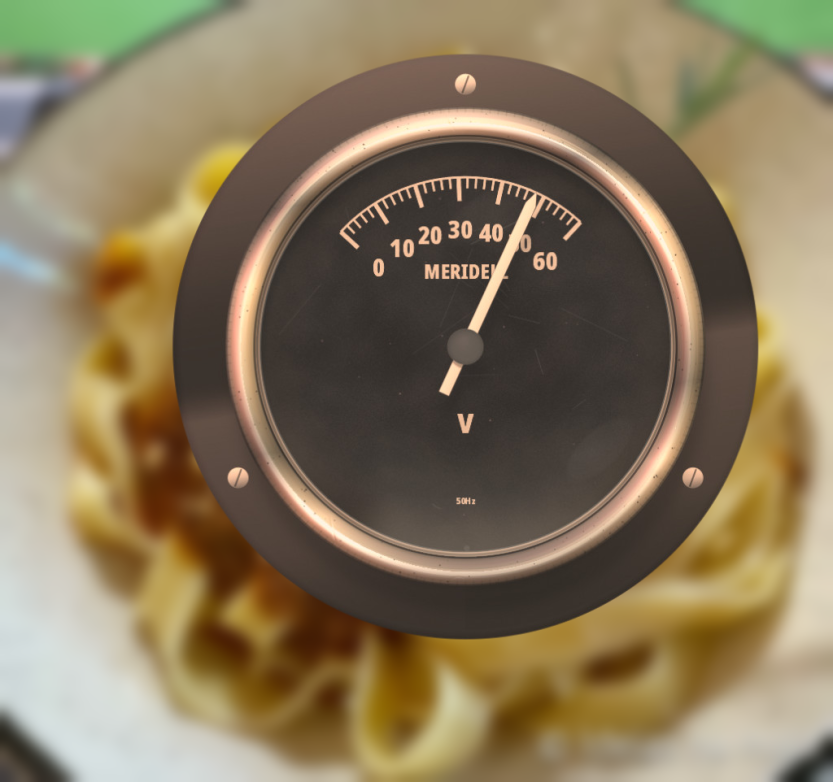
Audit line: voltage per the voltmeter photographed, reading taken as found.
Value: 48 V
